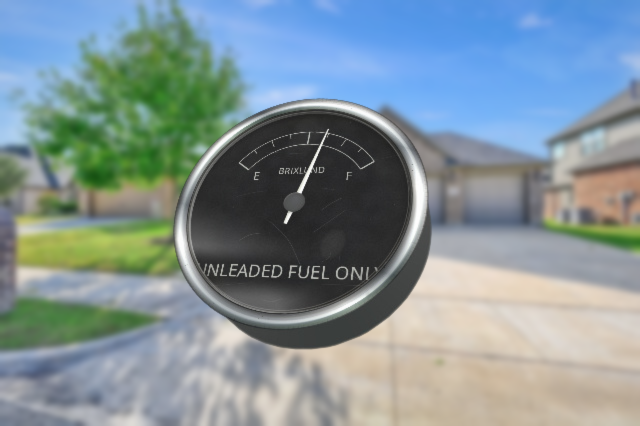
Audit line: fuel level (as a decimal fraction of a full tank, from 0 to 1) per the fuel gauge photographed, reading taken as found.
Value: 0.625
